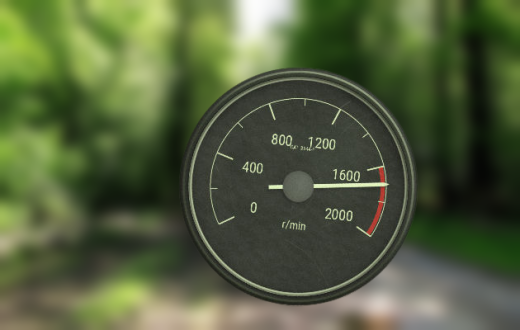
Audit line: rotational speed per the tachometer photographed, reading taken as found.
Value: 1700 rpm
